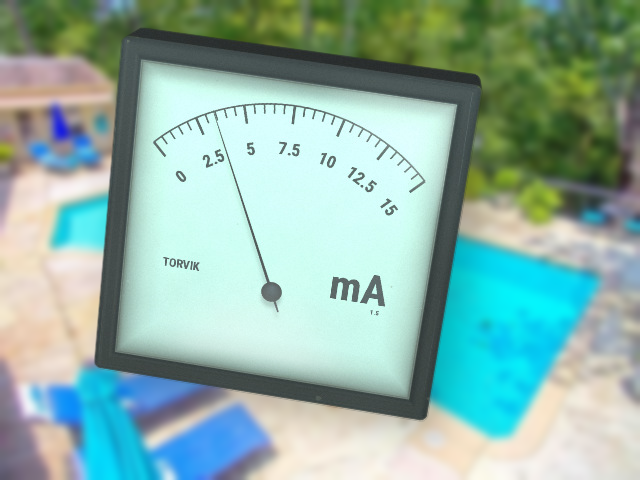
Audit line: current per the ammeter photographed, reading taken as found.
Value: 3.5 mA
